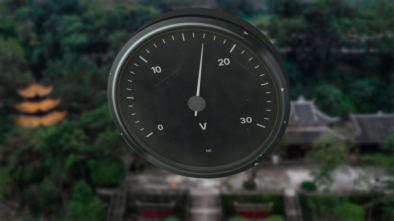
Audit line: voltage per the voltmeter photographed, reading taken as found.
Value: 17 V
